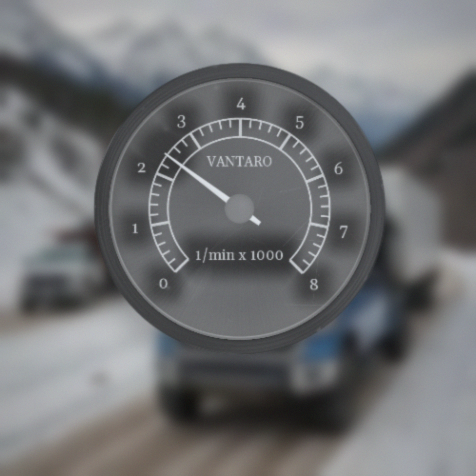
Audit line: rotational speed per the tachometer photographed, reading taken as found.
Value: 2400 rpm
